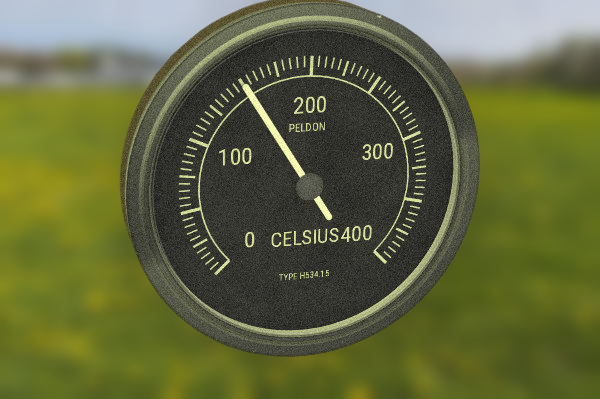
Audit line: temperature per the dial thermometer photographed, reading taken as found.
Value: 150 °C
